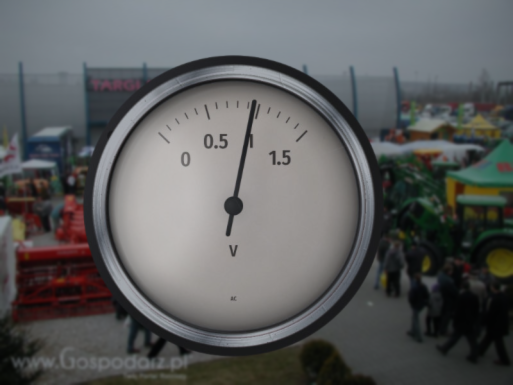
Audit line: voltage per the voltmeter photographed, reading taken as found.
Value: 0.95 V
